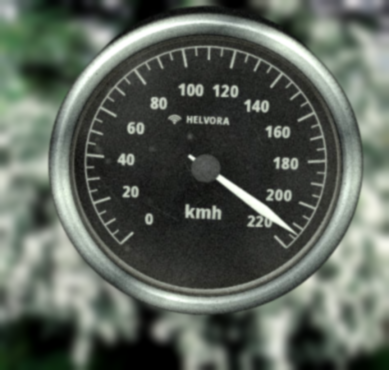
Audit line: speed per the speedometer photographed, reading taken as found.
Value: 212.5 km/h
